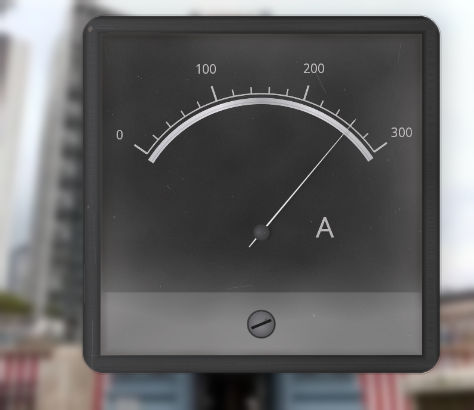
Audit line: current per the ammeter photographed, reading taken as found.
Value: 260 A
